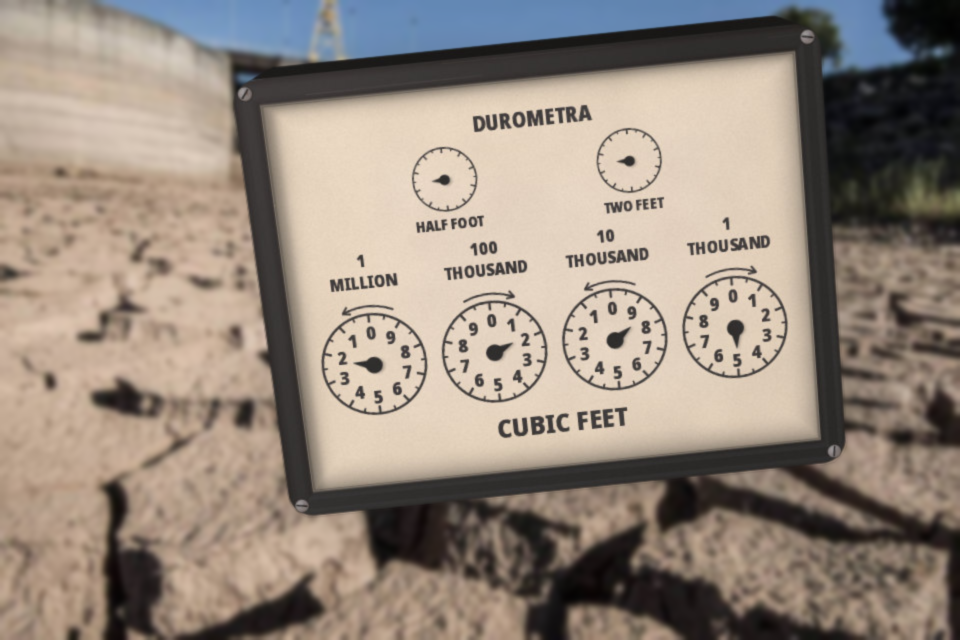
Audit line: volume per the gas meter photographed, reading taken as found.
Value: 218500 ft³
